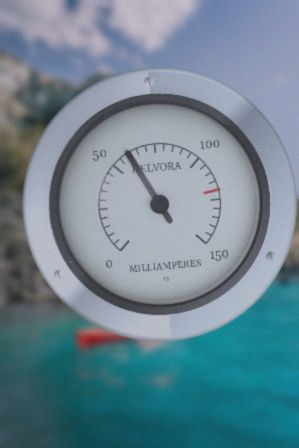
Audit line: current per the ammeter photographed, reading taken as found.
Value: 60 mA
